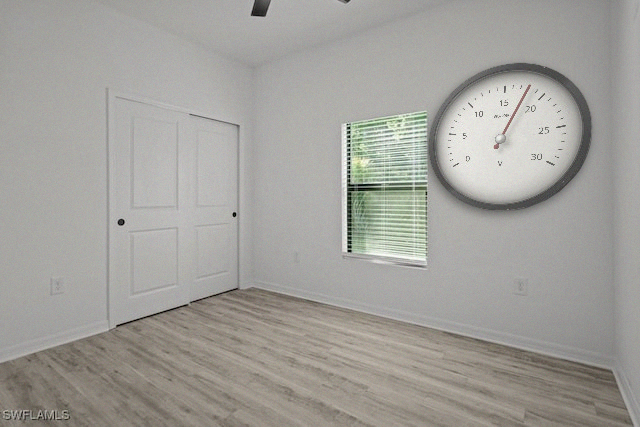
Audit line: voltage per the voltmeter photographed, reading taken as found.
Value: 18 V
